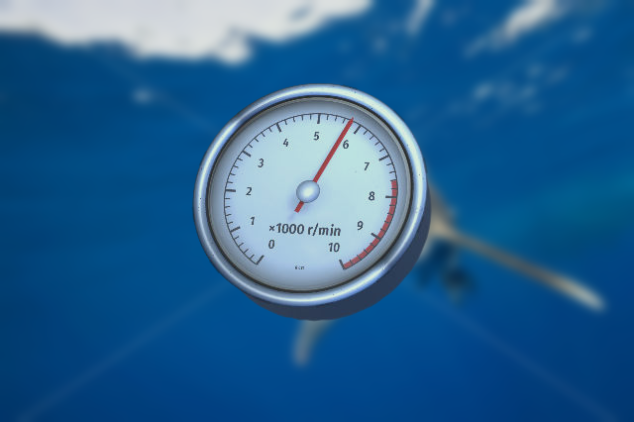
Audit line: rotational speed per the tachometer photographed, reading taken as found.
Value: 5800 rpm
